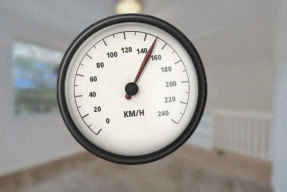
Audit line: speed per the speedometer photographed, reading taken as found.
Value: 150 km/h
